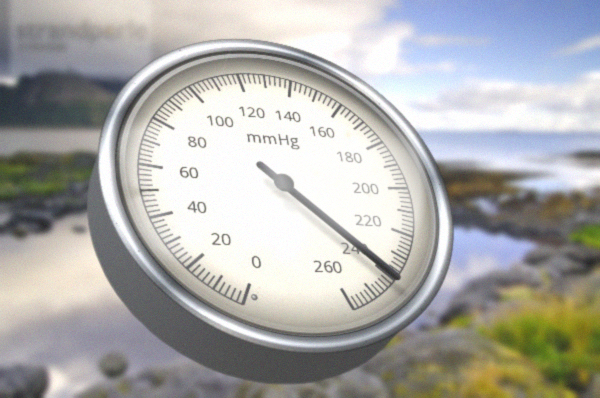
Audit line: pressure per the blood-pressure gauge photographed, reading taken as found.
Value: 240 mmHg
